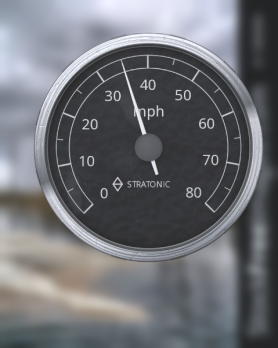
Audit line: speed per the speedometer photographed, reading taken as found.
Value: 35 mph
